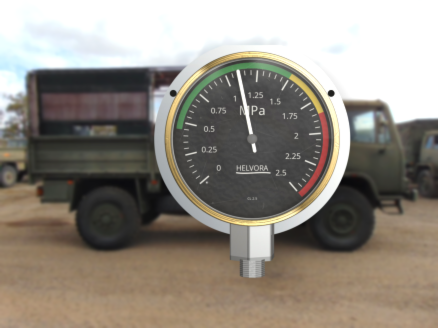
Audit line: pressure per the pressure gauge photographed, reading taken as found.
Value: 1.1 MPa
